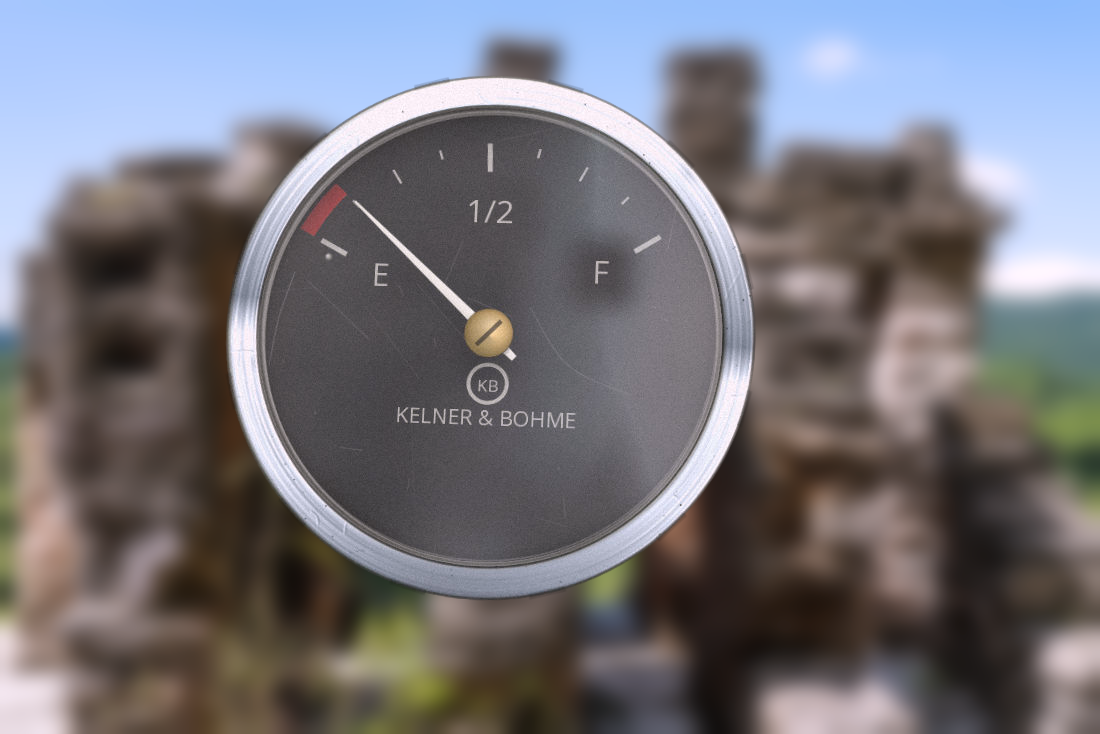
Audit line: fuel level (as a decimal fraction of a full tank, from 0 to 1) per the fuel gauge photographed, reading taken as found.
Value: 0.125
